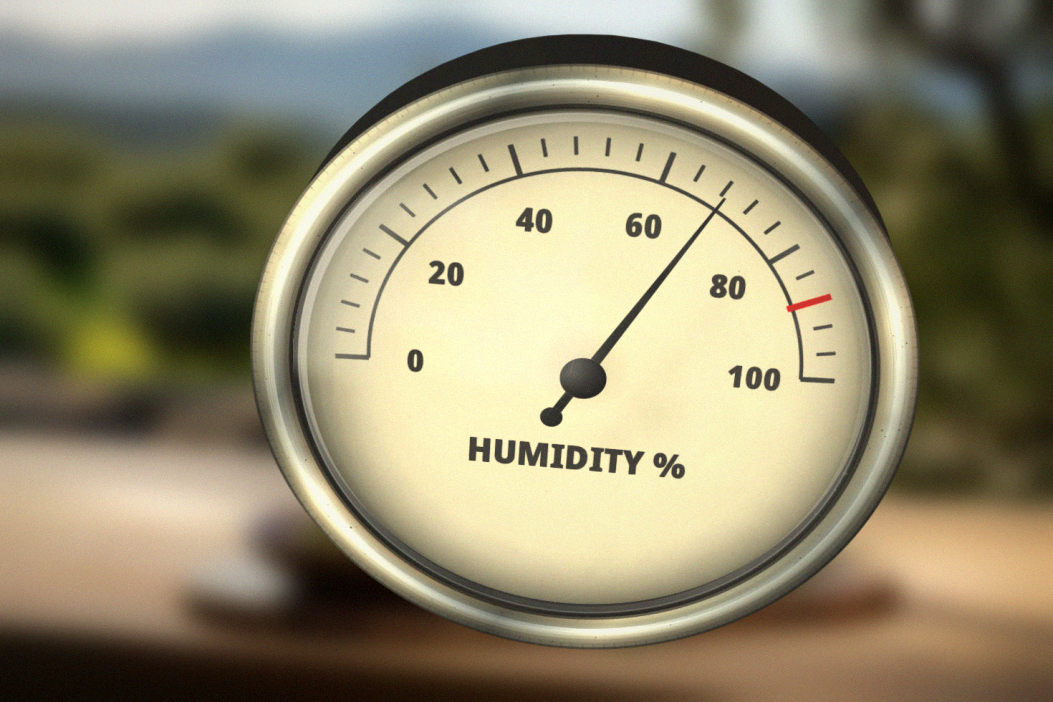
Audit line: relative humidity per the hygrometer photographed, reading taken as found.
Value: 68 %
